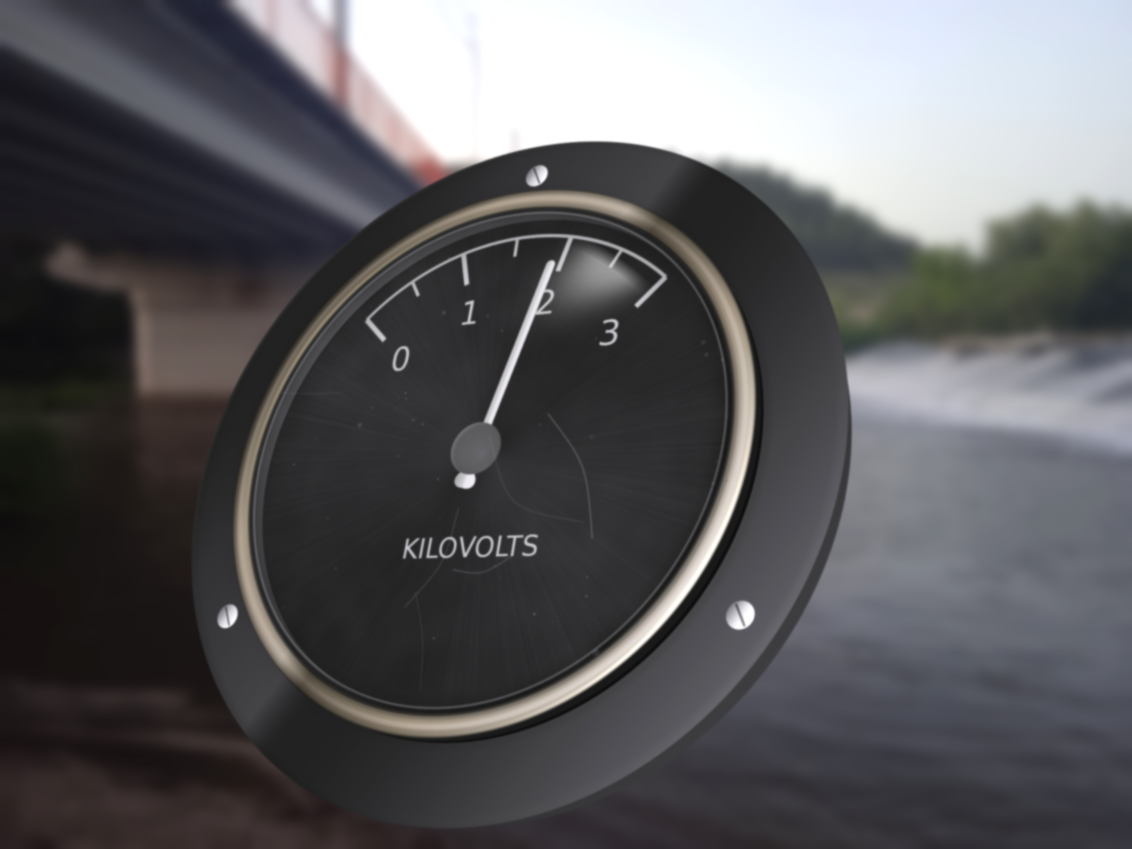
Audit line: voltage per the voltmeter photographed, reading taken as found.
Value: 2 kV
